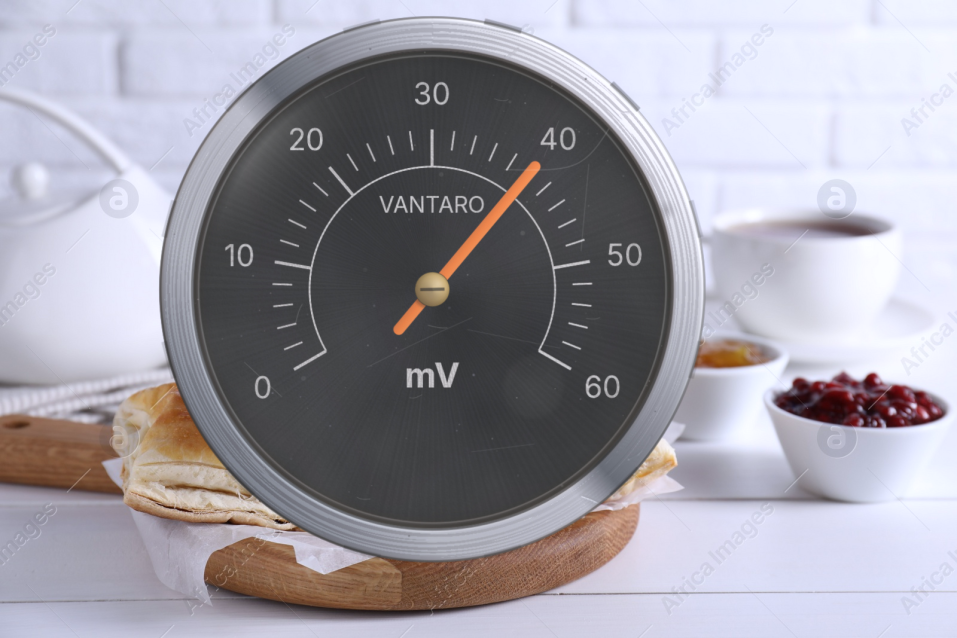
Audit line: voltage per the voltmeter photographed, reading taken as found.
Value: 40 mV
